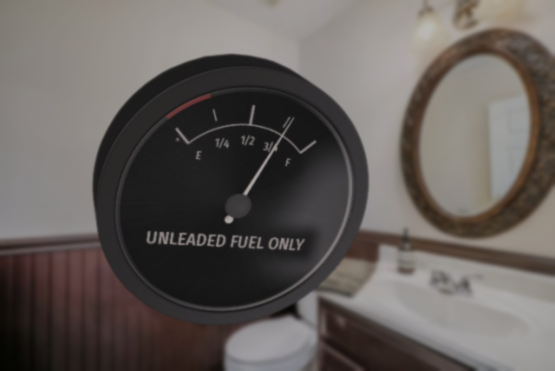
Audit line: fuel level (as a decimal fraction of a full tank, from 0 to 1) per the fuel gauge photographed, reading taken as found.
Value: 0.75
